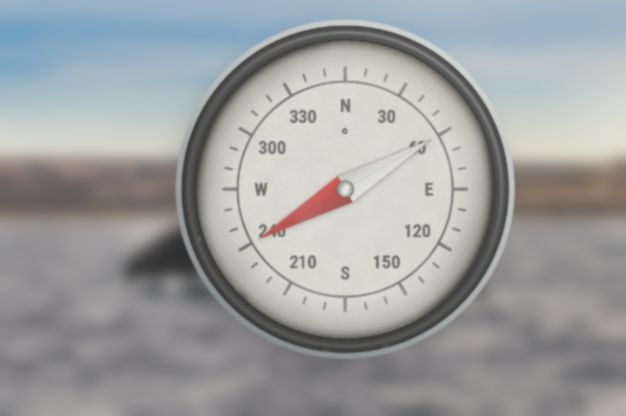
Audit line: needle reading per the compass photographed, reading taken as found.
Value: 240 °
